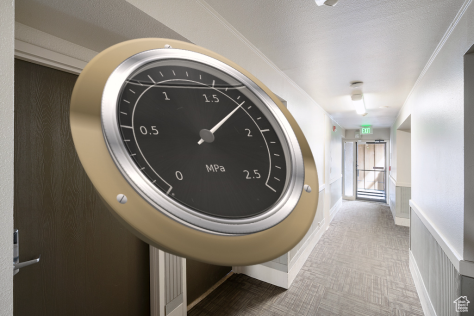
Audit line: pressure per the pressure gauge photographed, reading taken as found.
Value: 1.75 MPa
